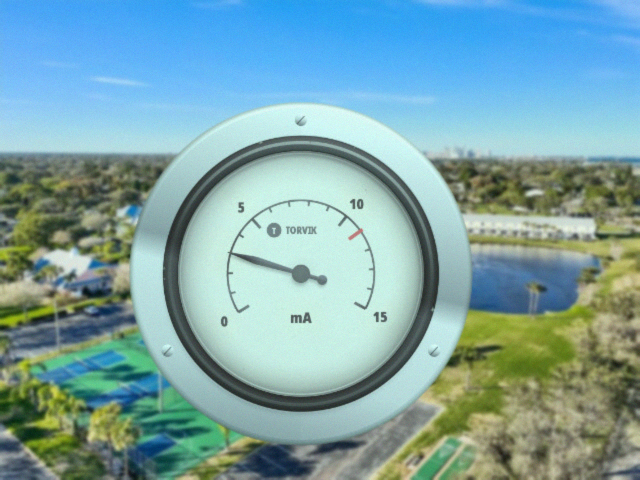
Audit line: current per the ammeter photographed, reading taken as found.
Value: 3 mA
